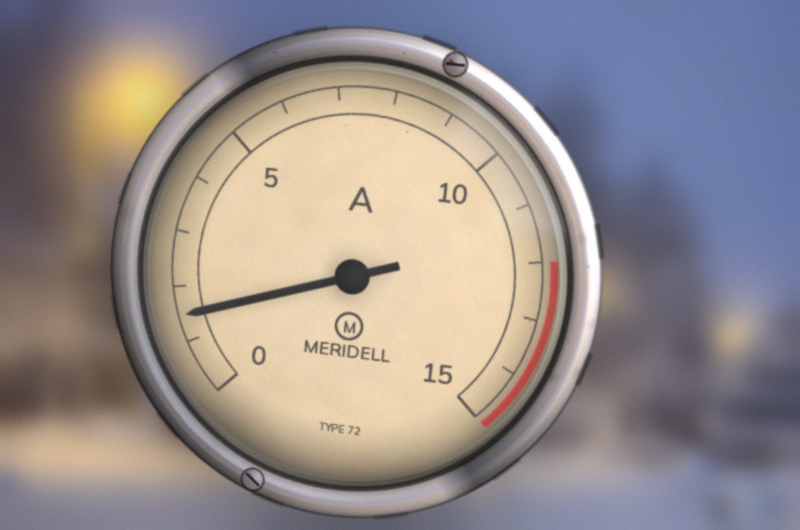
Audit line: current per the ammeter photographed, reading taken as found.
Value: 1.5 A
